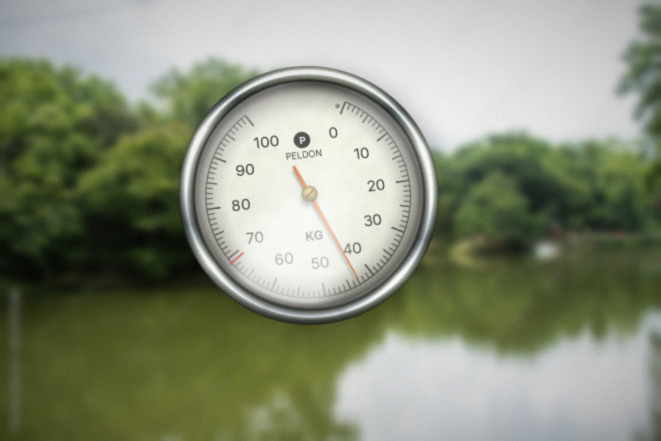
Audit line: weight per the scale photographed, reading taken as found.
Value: 43 kg
